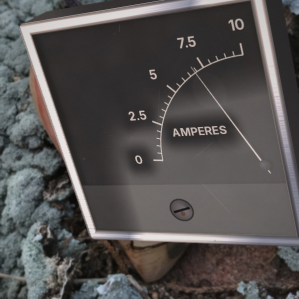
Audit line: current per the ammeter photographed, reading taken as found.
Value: 7 A
